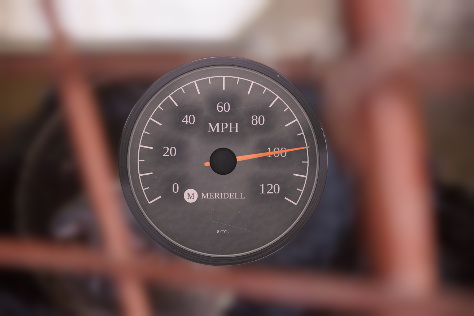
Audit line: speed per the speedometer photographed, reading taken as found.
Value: 100 mph
